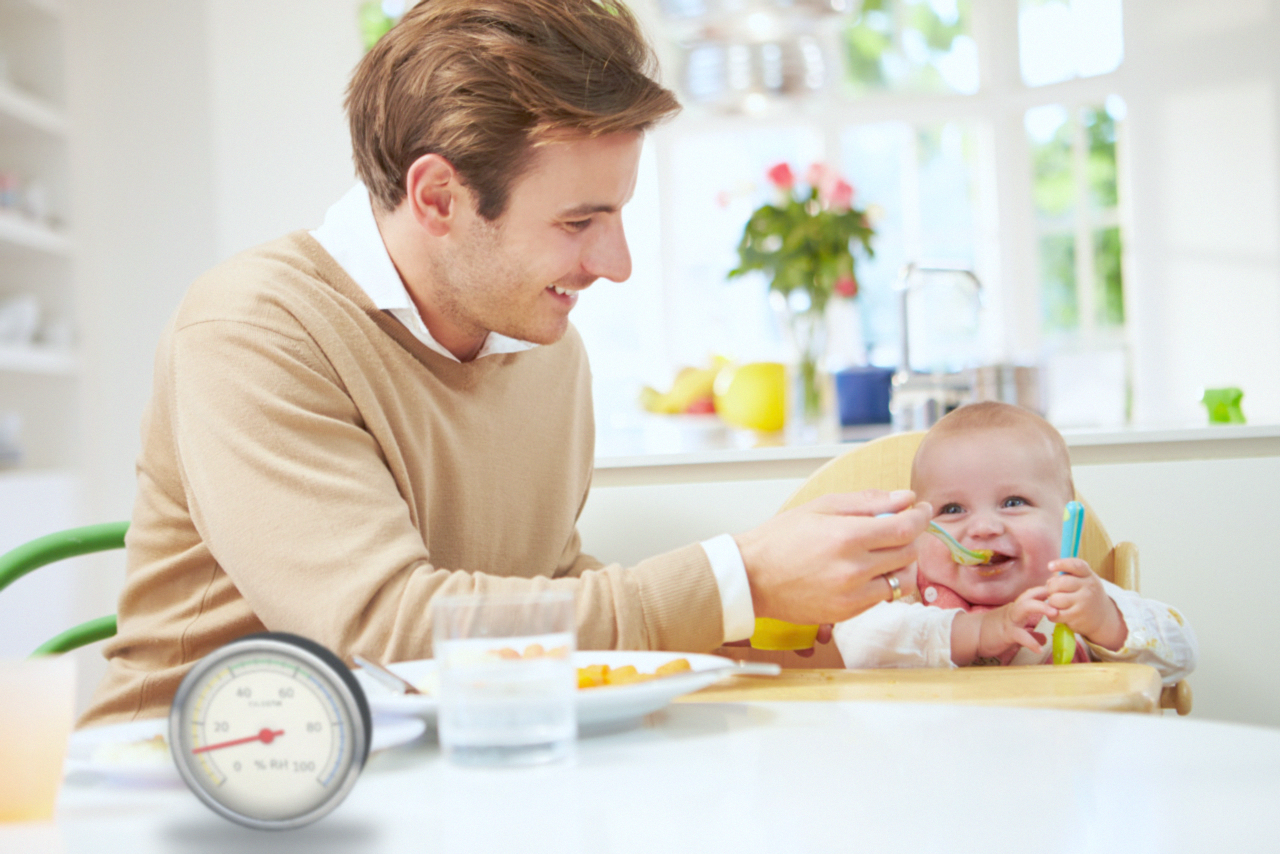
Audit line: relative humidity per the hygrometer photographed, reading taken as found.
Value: 12 %
